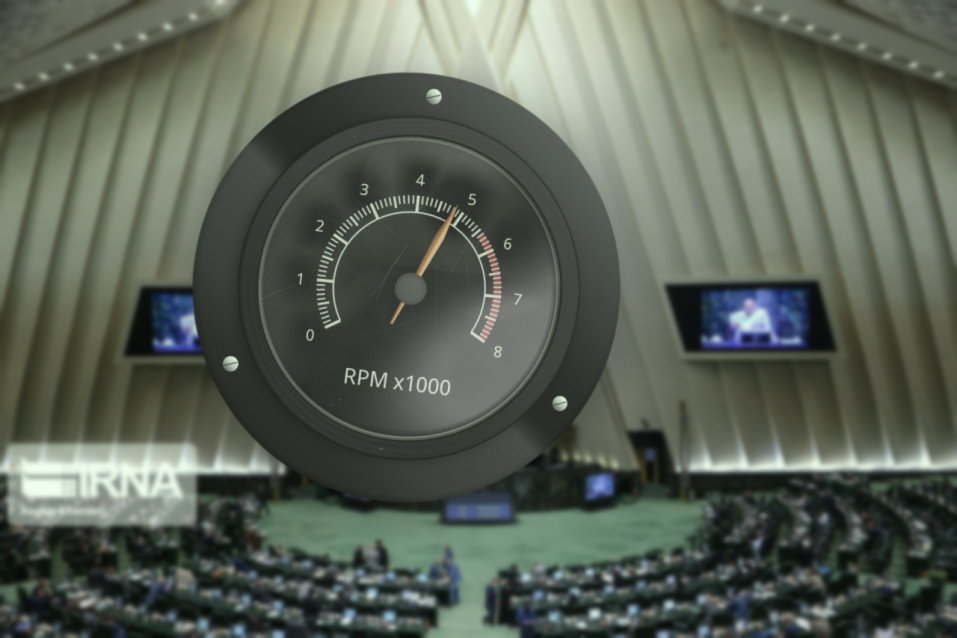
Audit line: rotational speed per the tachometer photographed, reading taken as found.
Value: 4800 rpm
